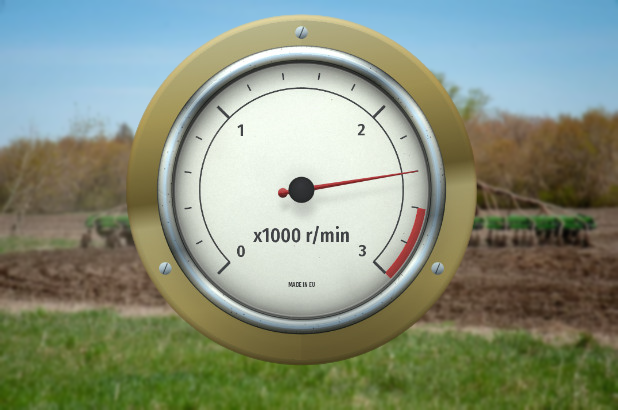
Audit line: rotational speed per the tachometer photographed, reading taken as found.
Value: 2400 rpm
